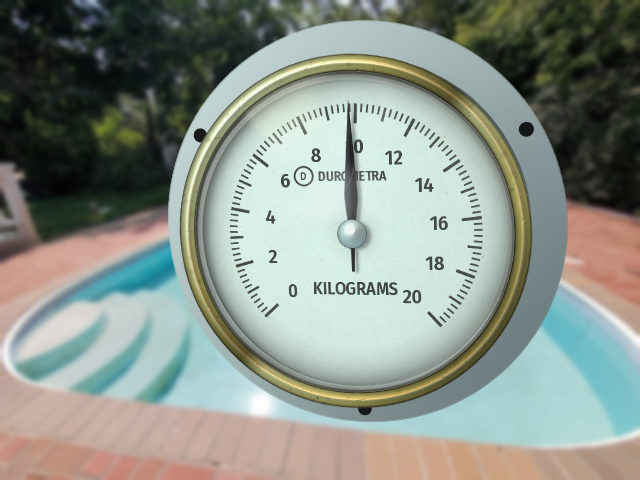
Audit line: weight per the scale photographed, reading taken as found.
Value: 9.8 kg
